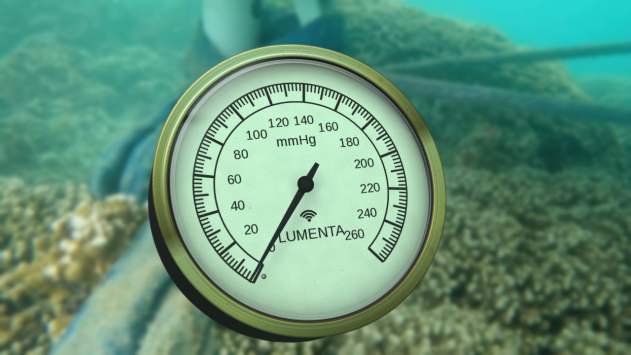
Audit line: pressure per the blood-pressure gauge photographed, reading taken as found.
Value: 2 mmHg
